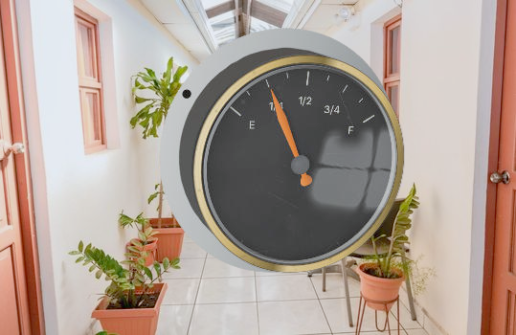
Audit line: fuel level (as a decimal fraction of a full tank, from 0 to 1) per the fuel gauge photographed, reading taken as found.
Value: 0.25
